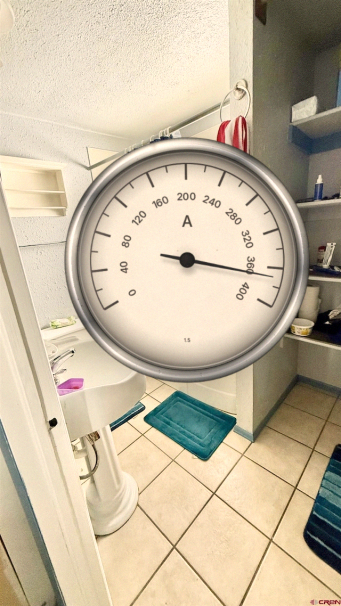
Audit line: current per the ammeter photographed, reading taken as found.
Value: 370 A
